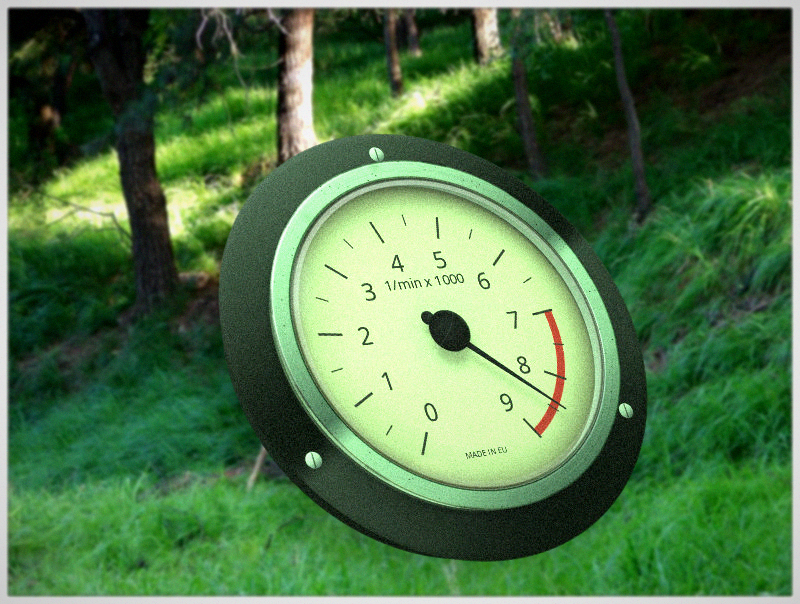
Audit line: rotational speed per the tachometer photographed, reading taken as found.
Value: 8500 rpm
